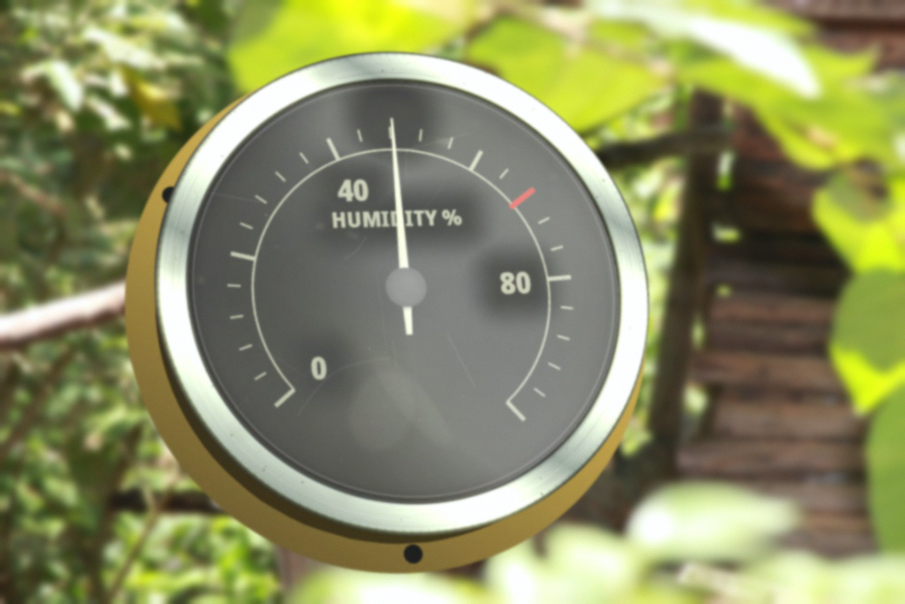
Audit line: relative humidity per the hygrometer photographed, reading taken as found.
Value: 48 %
